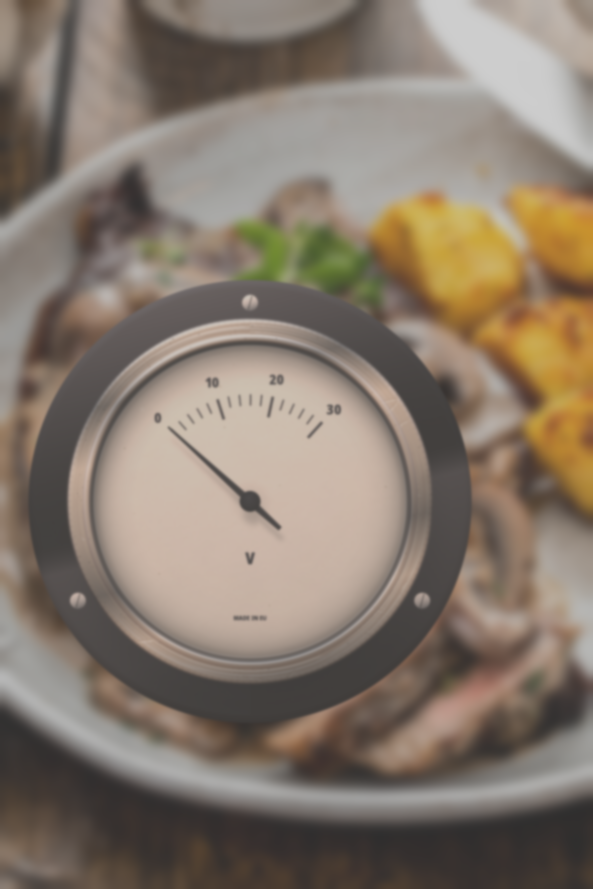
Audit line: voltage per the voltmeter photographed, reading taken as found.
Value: 0 V
